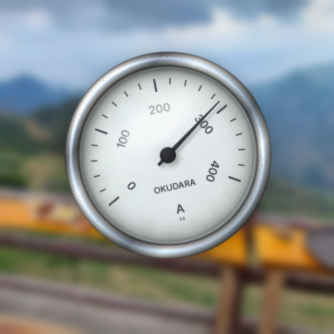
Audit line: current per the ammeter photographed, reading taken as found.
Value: 290 A
